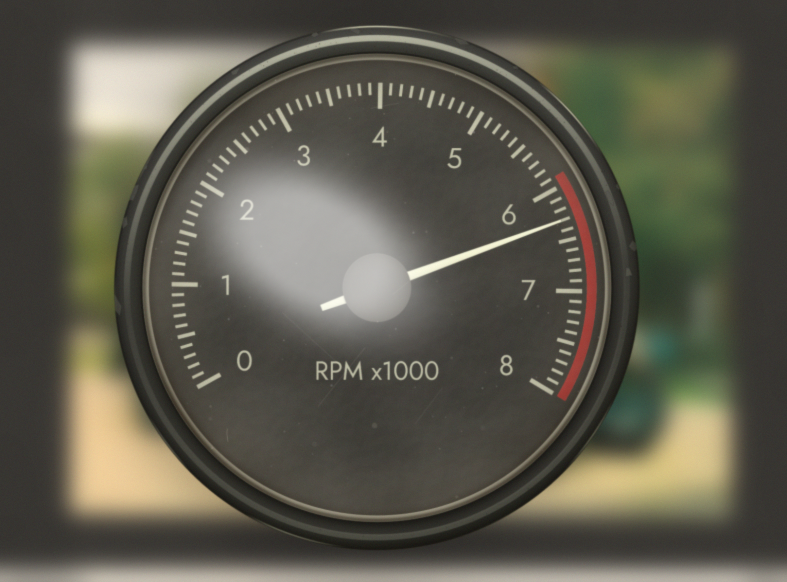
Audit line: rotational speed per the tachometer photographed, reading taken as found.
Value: 6300 rpm
